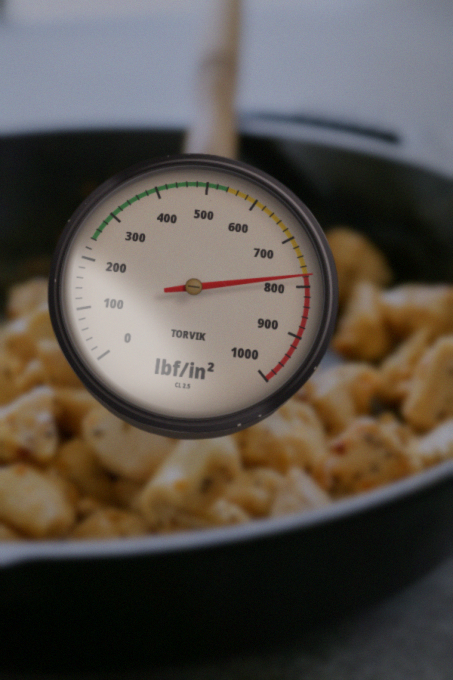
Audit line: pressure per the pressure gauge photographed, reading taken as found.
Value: 780 psi
